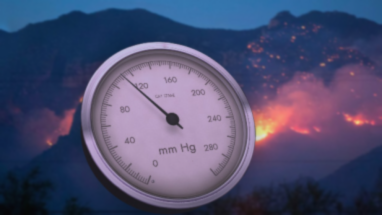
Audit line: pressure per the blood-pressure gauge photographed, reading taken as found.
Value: 110 mmHg
